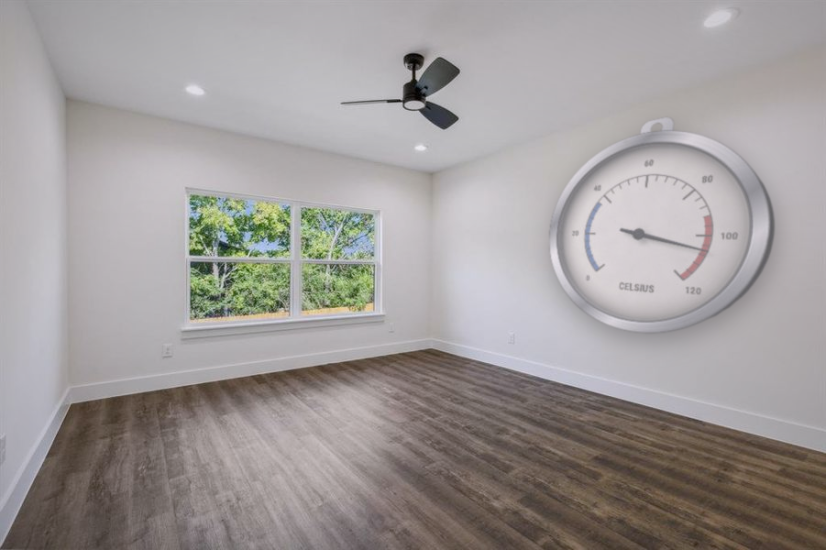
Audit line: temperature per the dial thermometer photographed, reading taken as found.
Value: 106 °C
